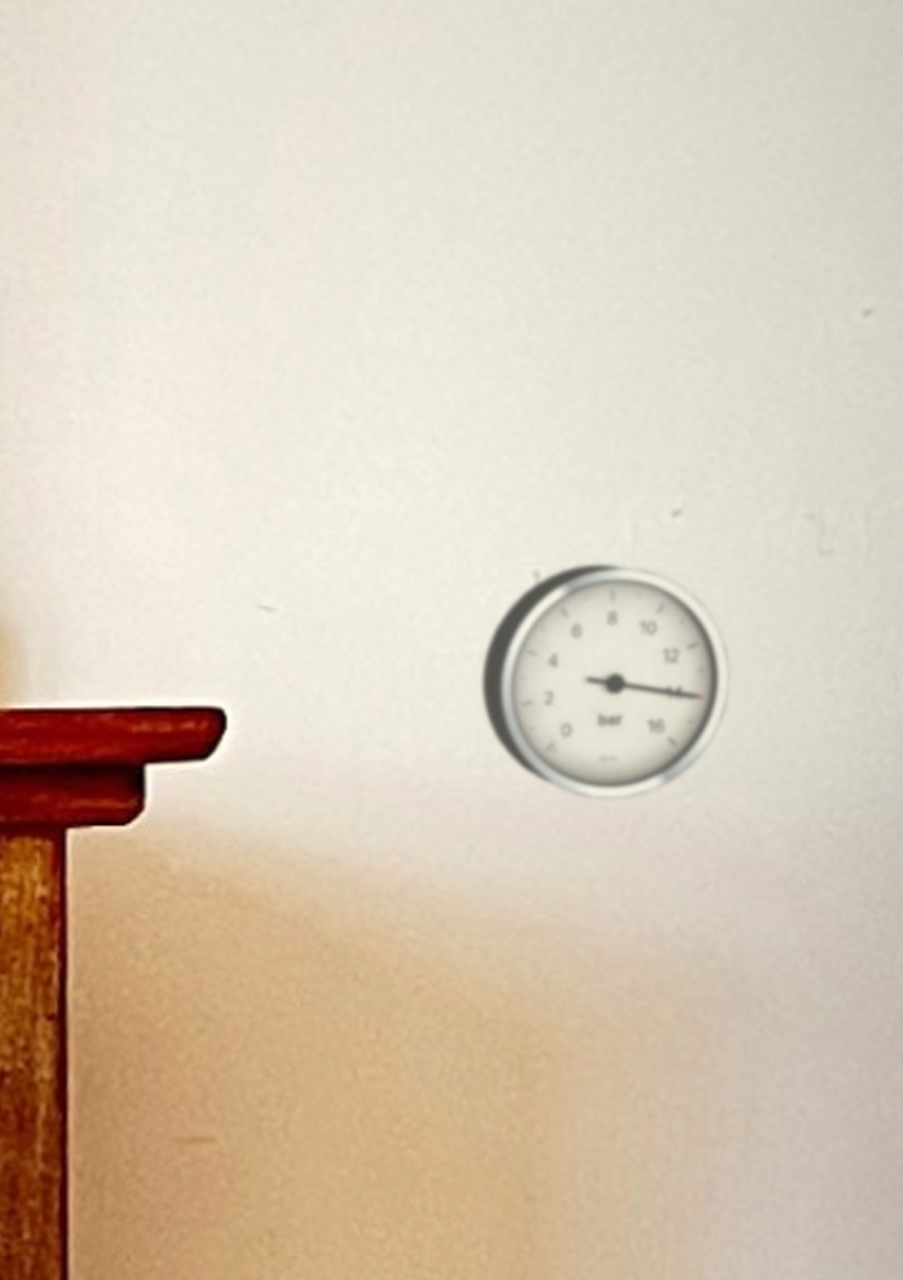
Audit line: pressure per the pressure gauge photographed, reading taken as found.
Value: 14 bar
